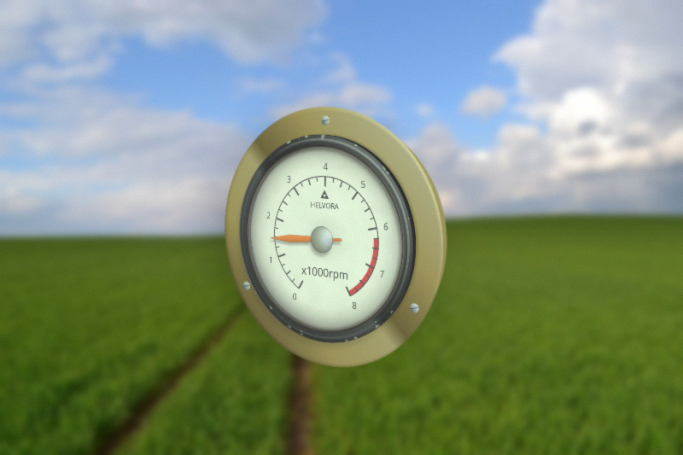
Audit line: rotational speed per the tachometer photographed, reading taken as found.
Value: 1500 rpm
